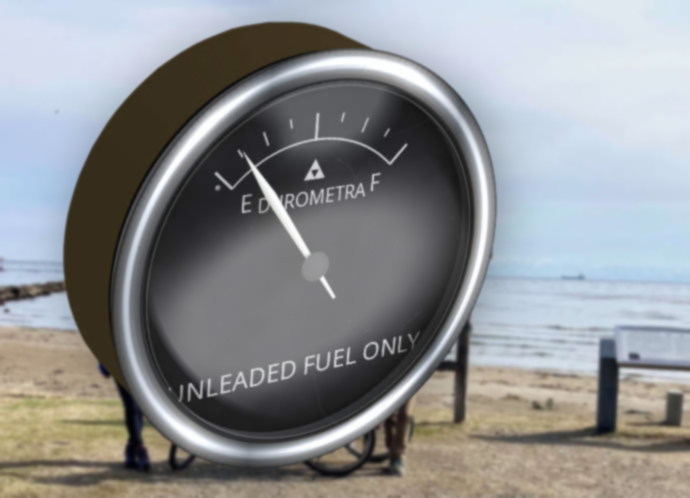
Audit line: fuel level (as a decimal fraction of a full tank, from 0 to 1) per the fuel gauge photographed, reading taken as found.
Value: 0.125
